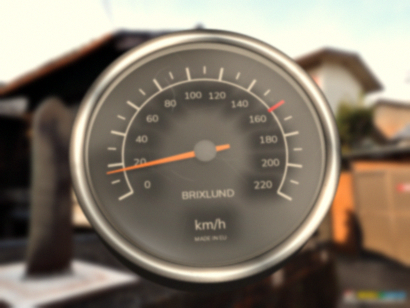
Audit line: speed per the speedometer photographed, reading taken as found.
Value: 15 km/h
